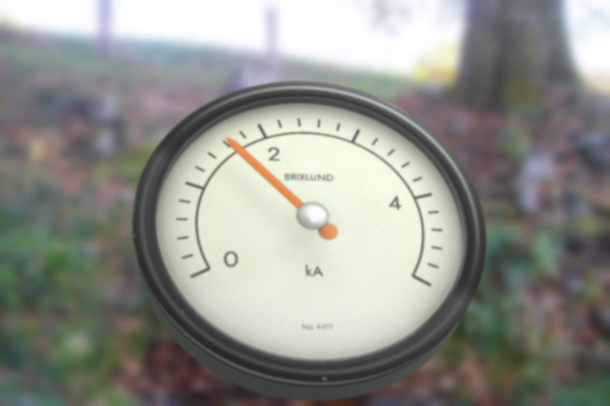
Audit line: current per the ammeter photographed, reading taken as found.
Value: 1.6 kA
